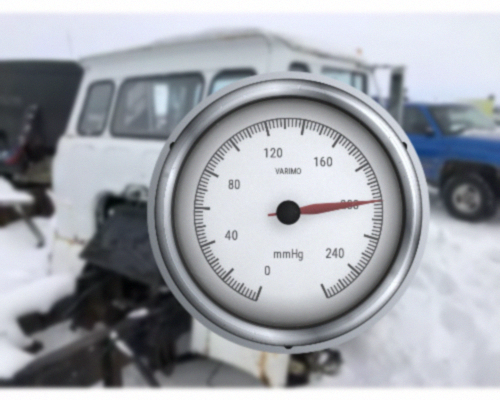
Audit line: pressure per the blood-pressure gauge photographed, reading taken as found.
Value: 200 mmHg
